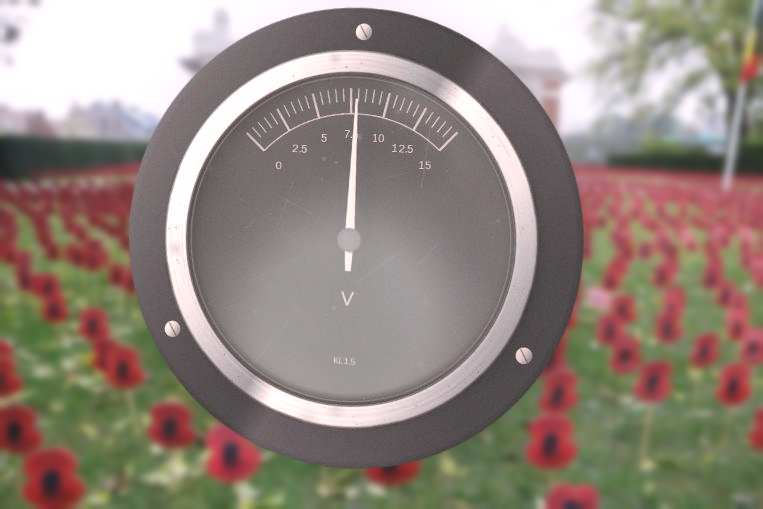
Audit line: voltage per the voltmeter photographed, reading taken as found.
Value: 8 V
